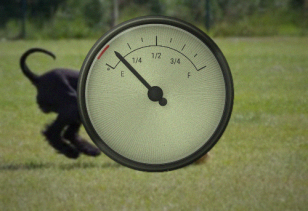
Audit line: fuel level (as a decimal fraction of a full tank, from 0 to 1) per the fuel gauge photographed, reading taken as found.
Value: 0.125
